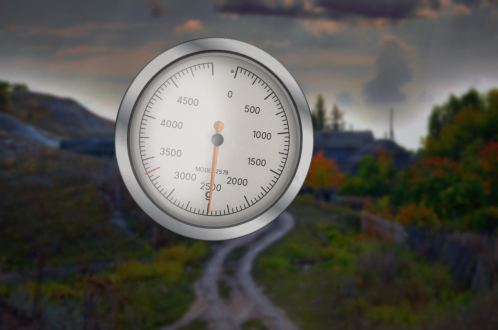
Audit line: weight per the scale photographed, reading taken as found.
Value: 2500 g
